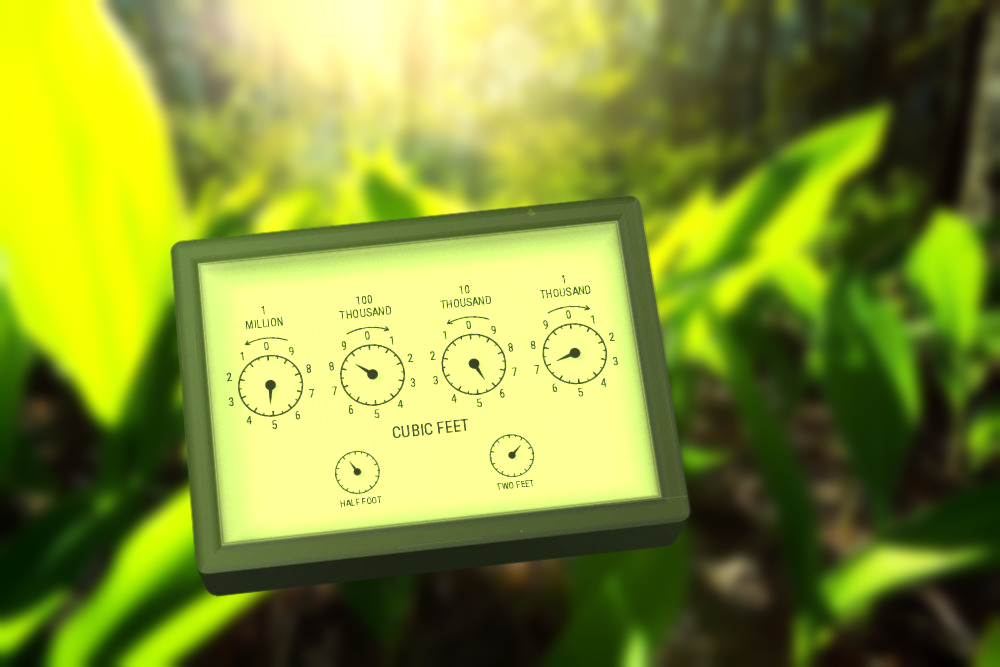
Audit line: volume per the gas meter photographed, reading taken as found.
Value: 485700 ft³
